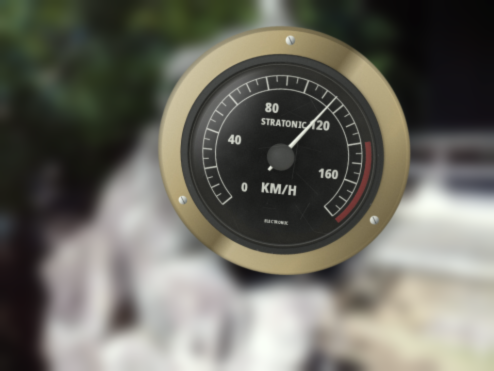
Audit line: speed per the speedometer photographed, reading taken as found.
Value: 115 km/h
